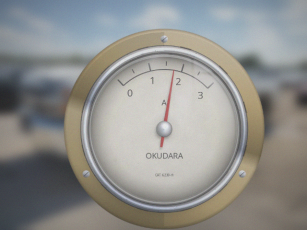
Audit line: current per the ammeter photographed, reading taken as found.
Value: 1.75 A
